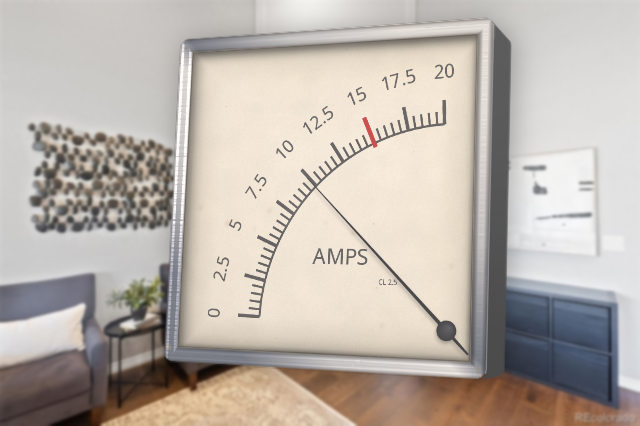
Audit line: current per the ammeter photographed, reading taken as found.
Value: 10 A
